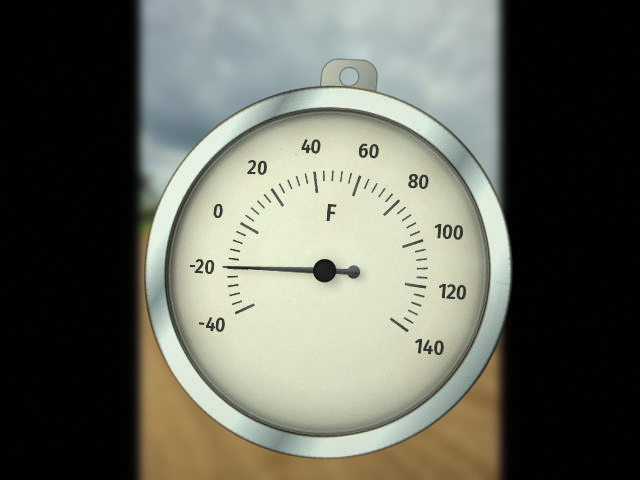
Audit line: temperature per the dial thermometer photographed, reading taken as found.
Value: -20 °F
